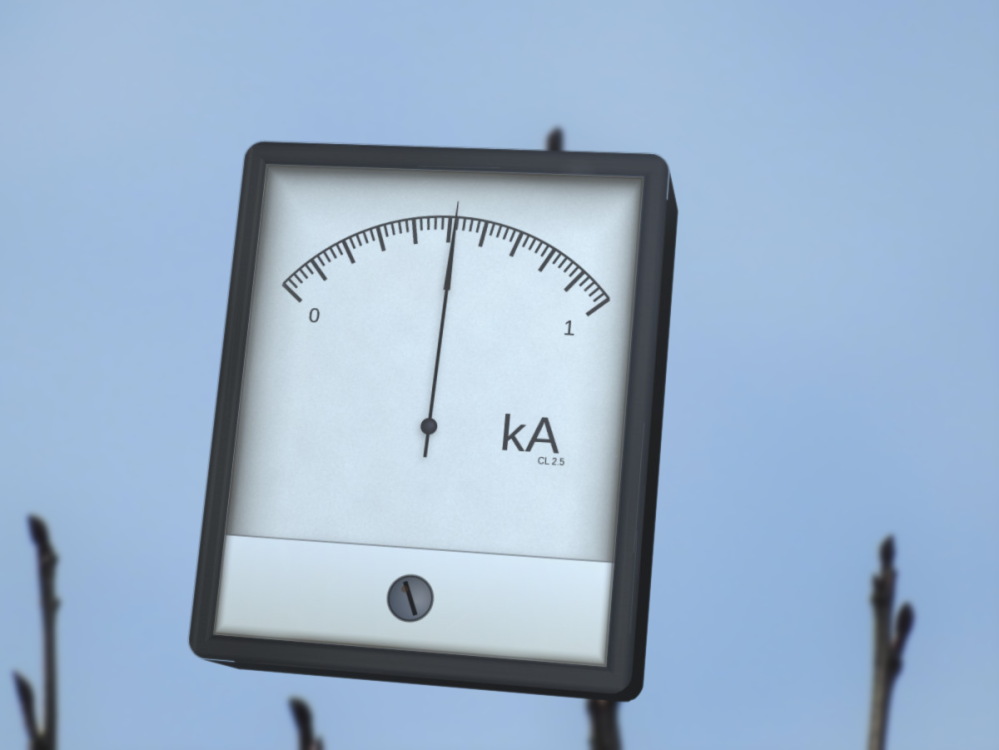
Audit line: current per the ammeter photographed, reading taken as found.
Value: 0.52 kA
